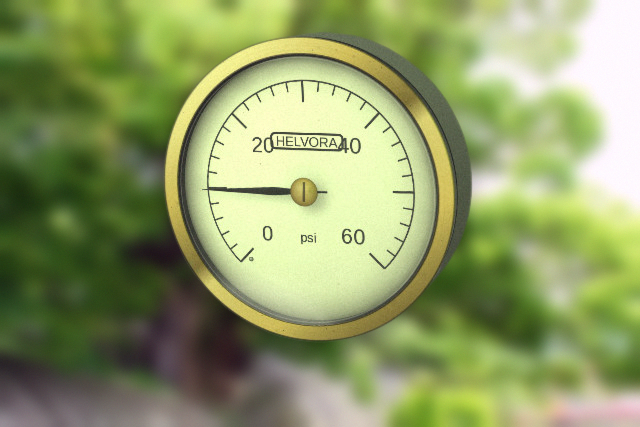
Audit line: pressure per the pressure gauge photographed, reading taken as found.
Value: 10 psi
